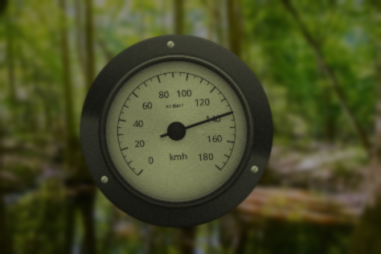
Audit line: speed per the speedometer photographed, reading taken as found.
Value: 140 km/h
